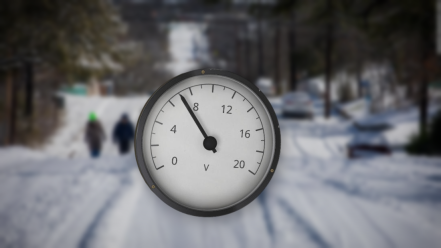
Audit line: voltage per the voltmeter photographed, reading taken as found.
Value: 7 V
